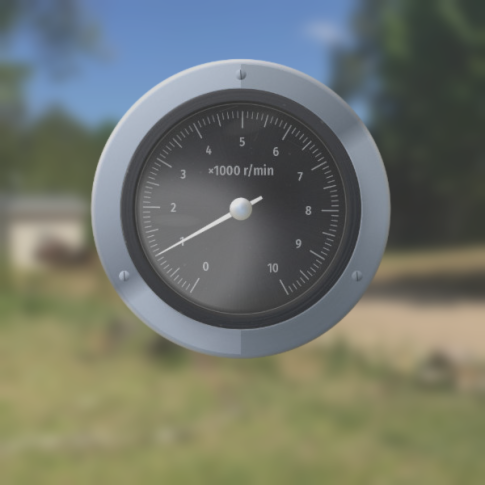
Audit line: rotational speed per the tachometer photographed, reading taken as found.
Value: 1000 rpm
